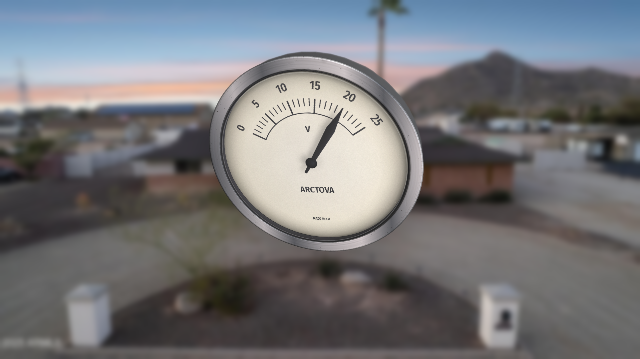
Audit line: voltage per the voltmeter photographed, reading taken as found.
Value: 20 V
